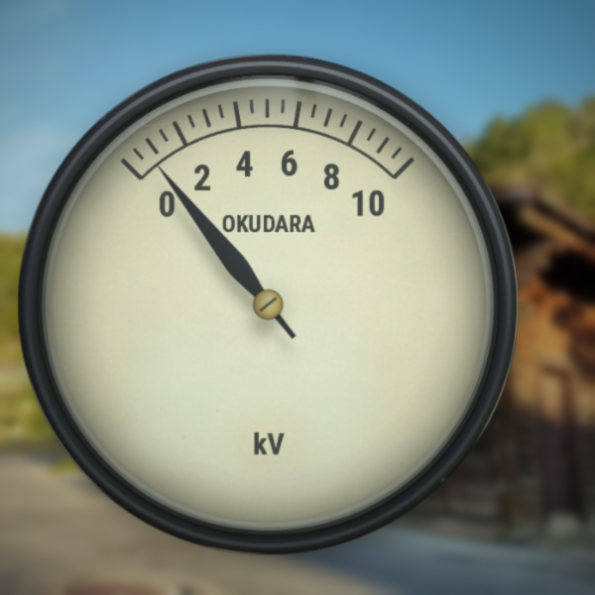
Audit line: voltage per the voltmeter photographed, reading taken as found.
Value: 0.75 kV
